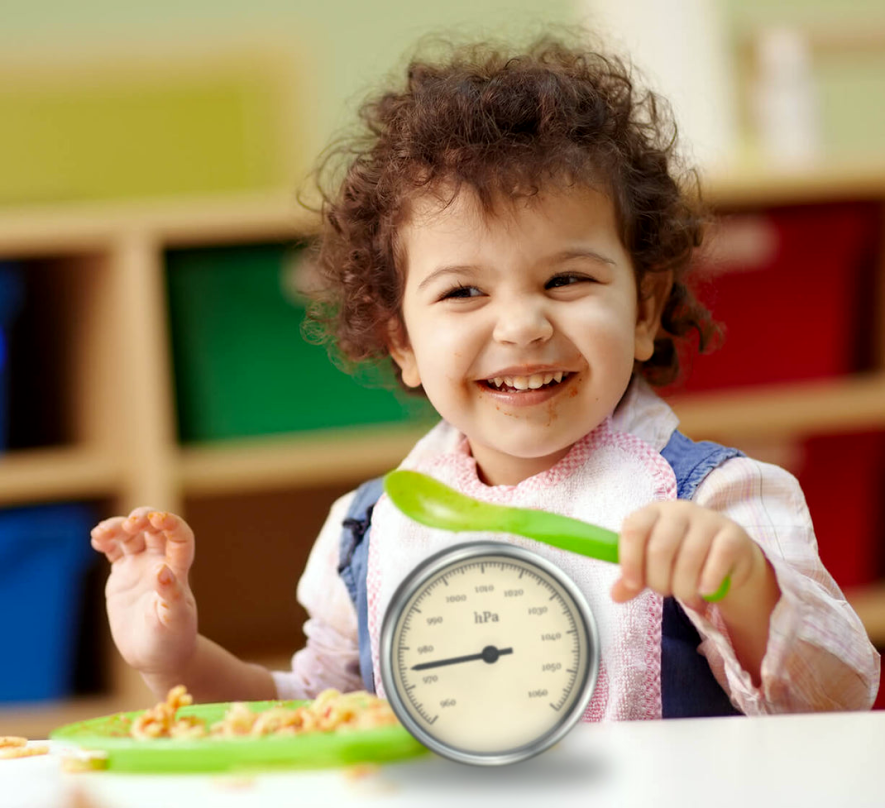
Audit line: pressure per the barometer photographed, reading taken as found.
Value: 975 hPa
